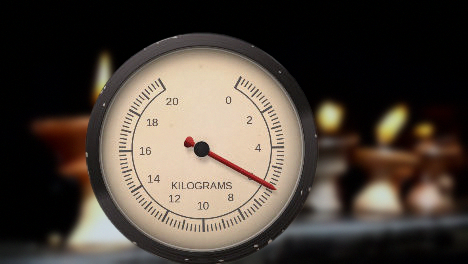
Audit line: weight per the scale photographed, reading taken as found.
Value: 6 kg
